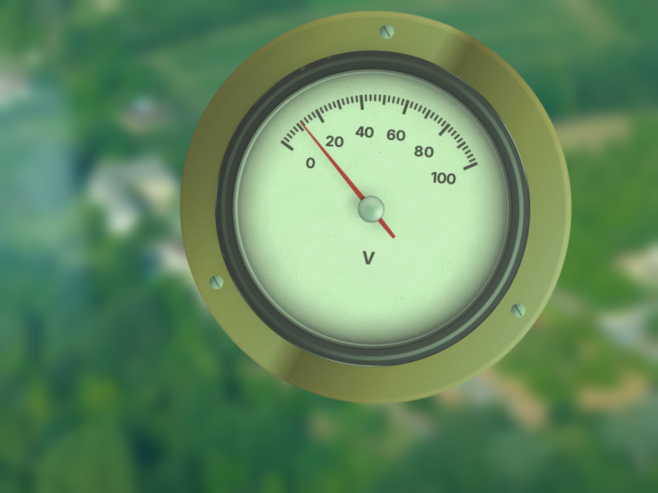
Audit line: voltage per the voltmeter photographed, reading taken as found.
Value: 12 V
